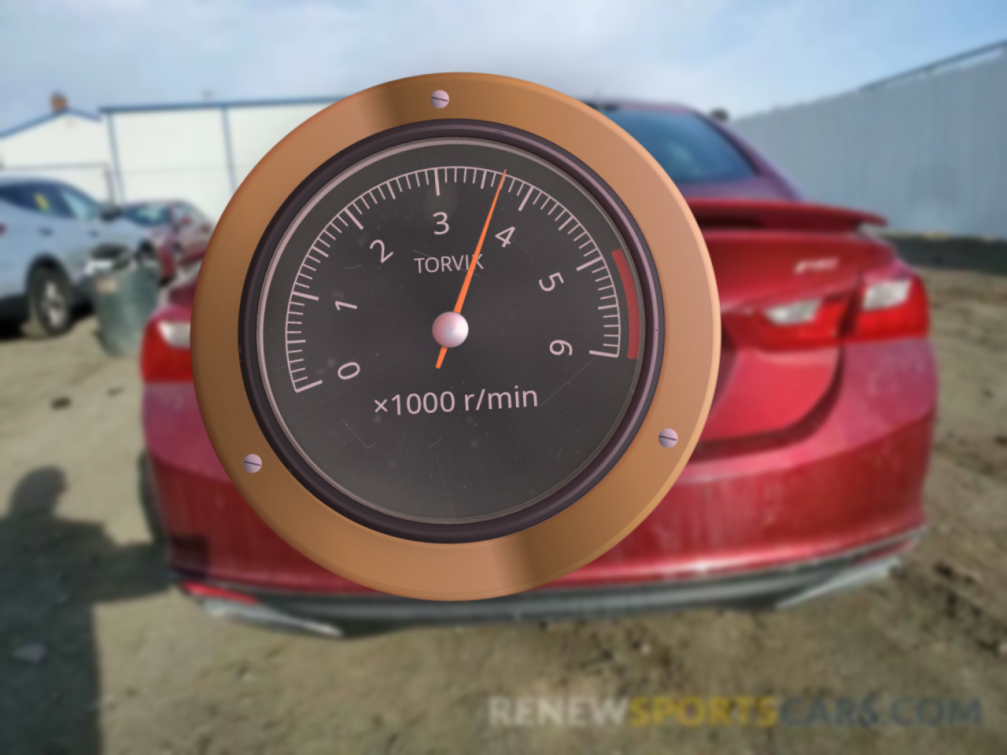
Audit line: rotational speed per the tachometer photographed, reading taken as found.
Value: 3700 rpm
